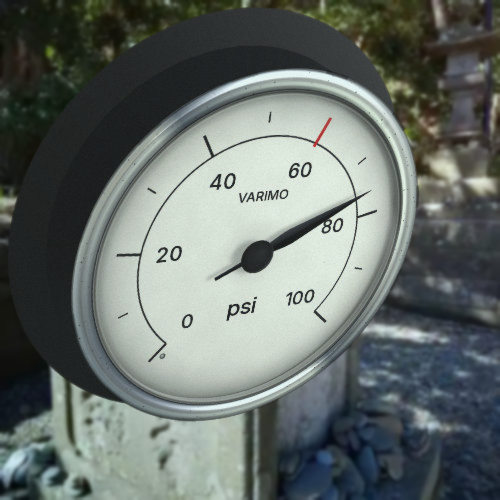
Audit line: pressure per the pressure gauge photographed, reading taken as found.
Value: 75 psi
